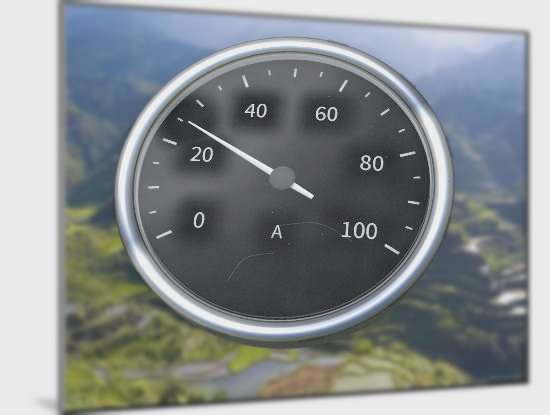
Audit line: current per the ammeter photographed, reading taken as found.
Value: 25 A
